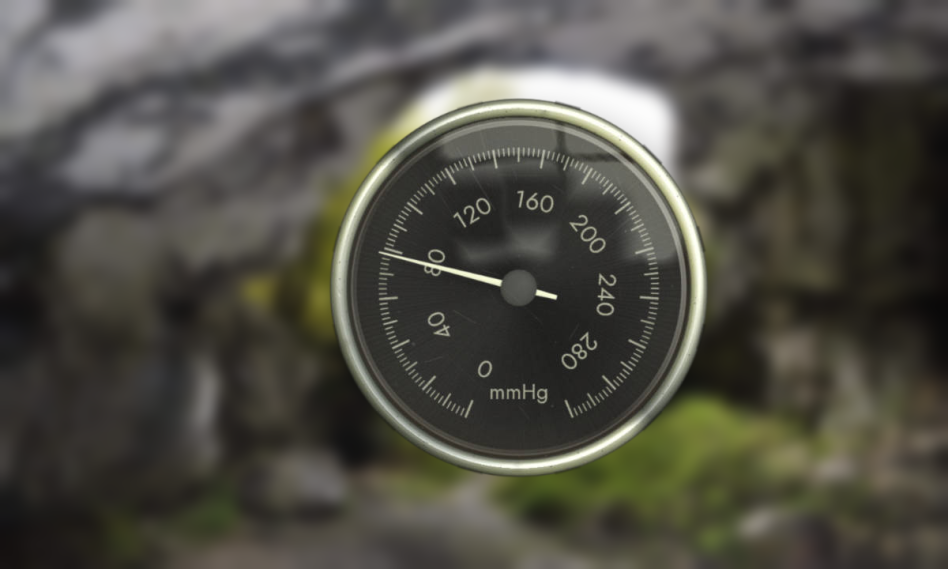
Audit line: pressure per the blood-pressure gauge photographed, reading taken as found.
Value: 78 mmHg
